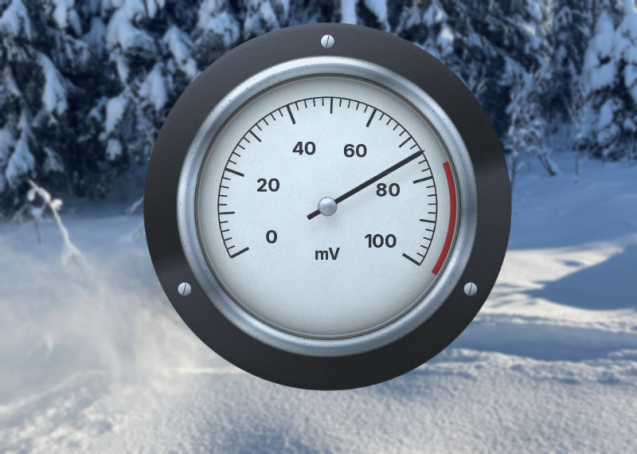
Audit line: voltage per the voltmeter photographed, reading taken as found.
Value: 74 mV
